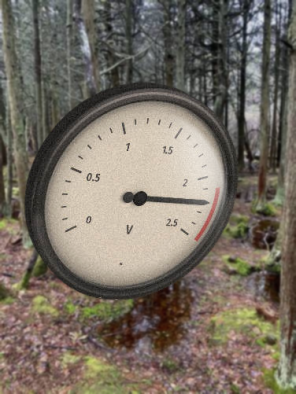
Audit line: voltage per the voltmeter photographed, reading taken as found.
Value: 2.2 V
